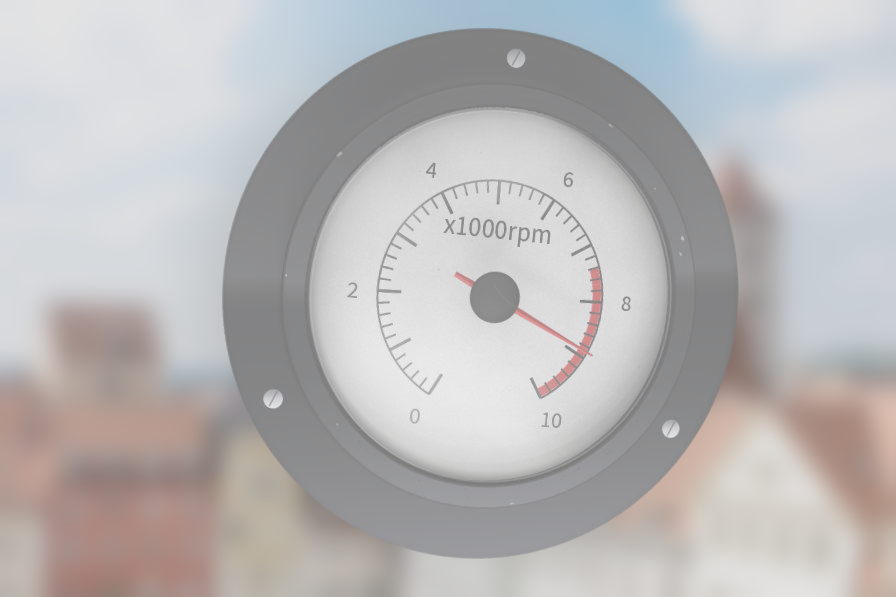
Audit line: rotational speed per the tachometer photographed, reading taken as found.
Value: 8900 rpm
